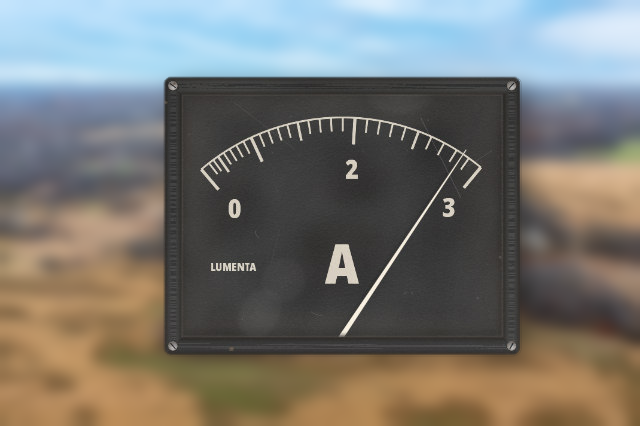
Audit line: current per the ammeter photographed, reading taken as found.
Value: 2.85 A
